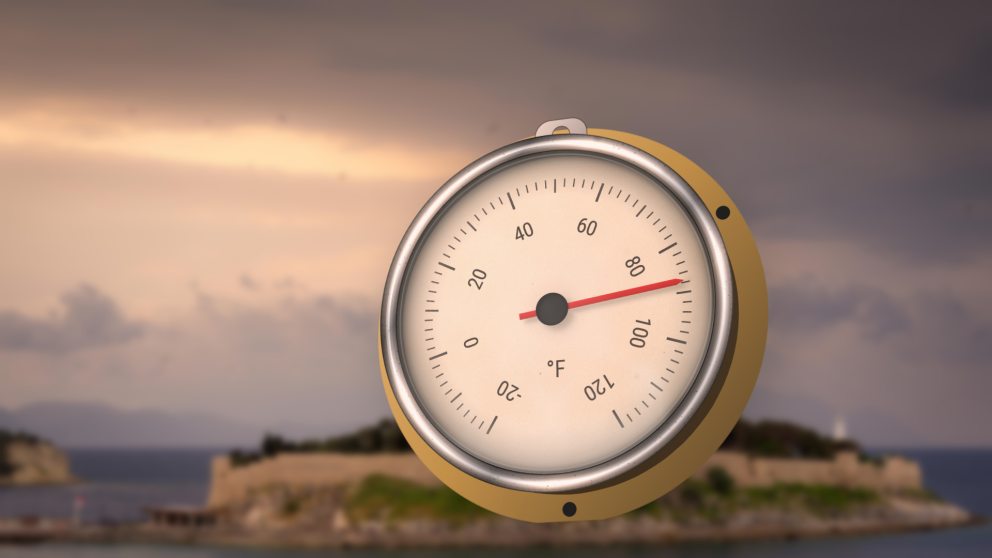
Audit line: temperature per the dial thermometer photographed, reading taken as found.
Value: 88 °F
